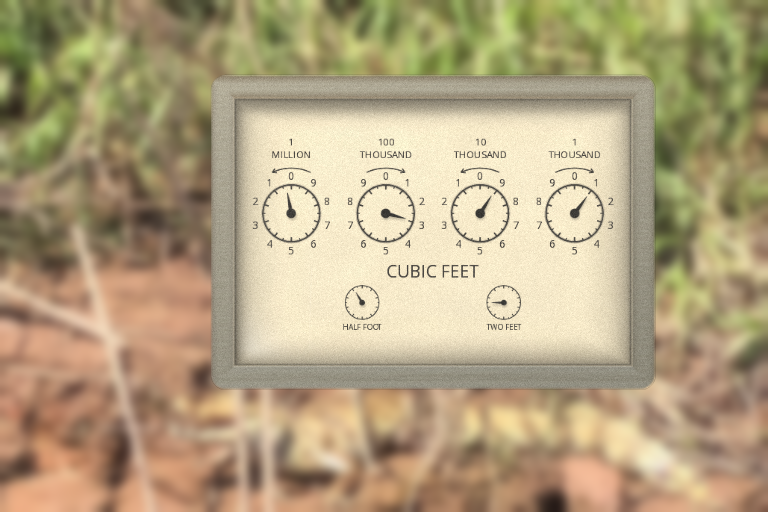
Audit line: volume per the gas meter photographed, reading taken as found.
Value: 29100 ft³
